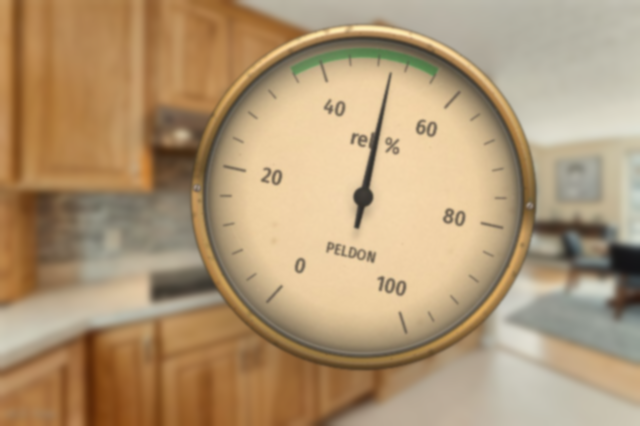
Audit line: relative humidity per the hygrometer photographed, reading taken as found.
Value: 50 %
